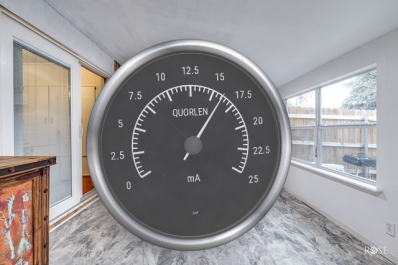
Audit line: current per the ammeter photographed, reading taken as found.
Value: 16 mA
